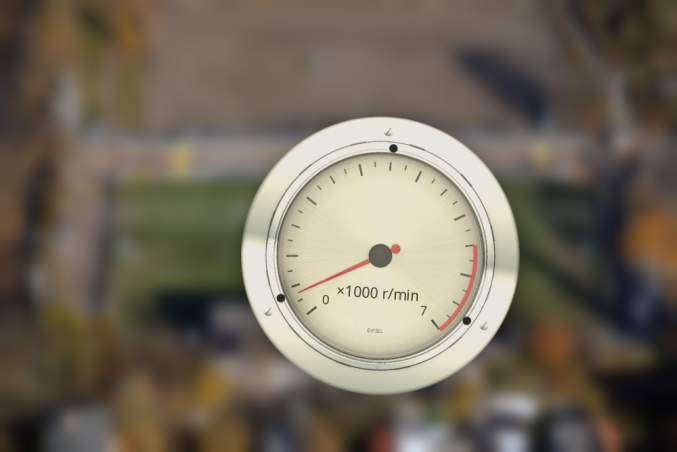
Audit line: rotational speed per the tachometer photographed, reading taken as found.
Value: 375 rpm
